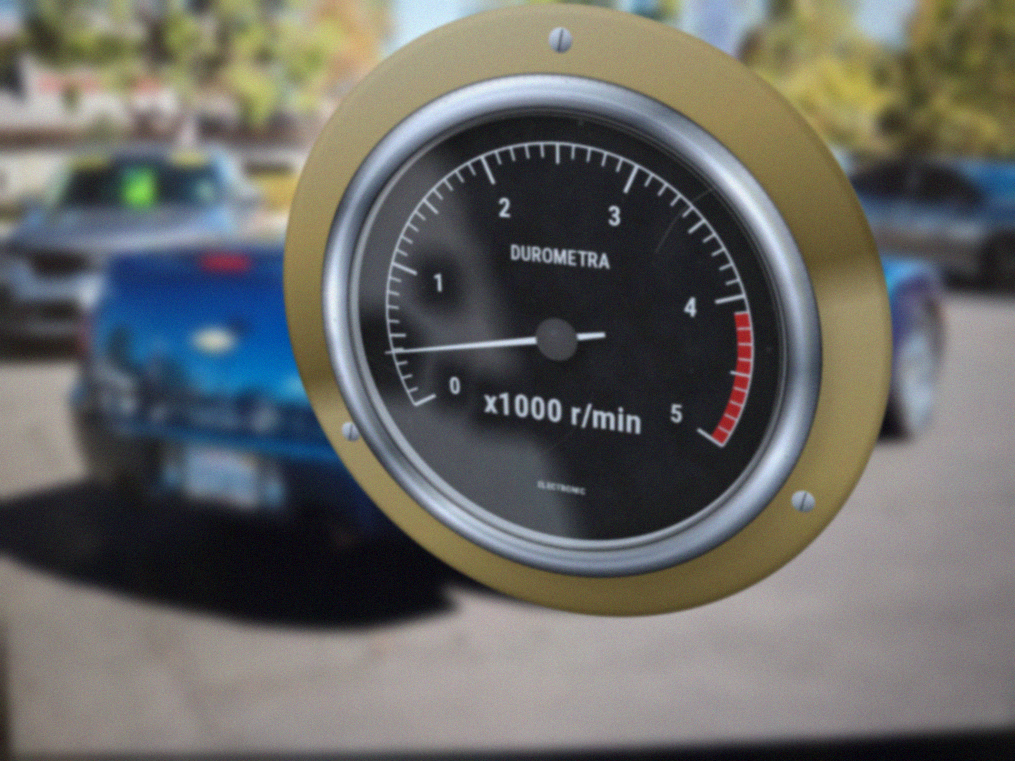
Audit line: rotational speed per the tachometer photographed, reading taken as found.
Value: 400 rpm
